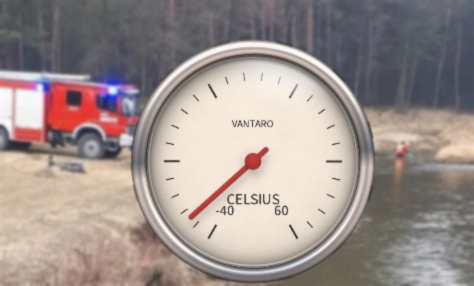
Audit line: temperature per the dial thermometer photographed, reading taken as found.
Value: -34 °C
